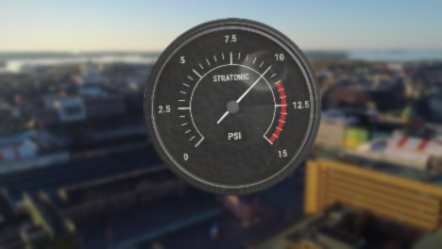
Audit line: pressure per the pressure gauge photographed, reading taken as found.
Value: 10 psi
